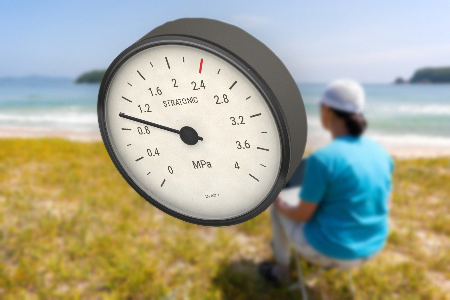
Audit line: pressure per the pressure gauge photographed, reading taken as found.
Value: 1 MPa
